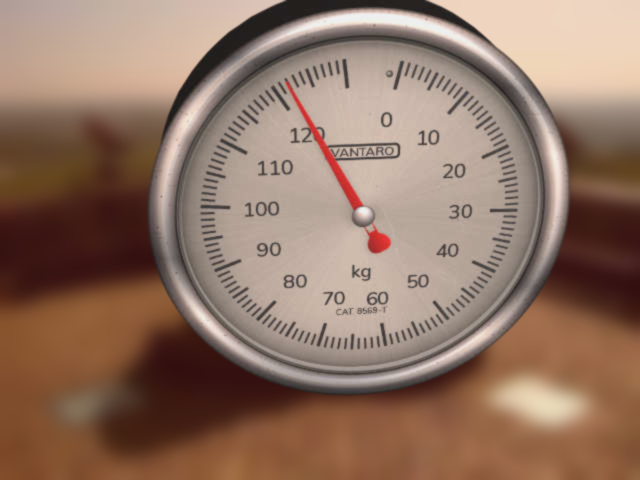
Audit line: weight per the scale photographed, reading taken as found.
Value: 122 kg
